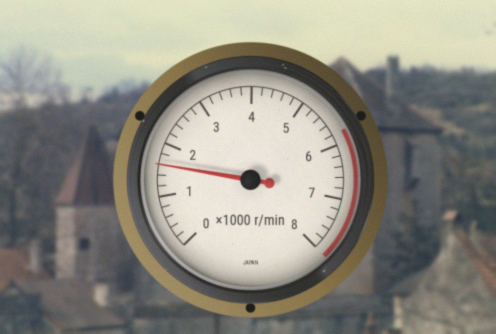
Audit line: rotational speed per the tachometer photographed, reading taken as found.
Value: 1600 rpm
